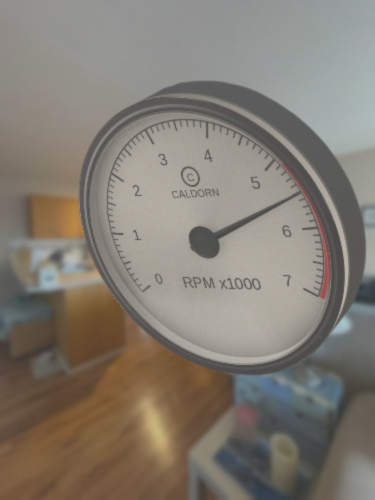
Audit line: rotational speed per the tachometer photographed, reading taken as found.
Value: 5500 rpm
